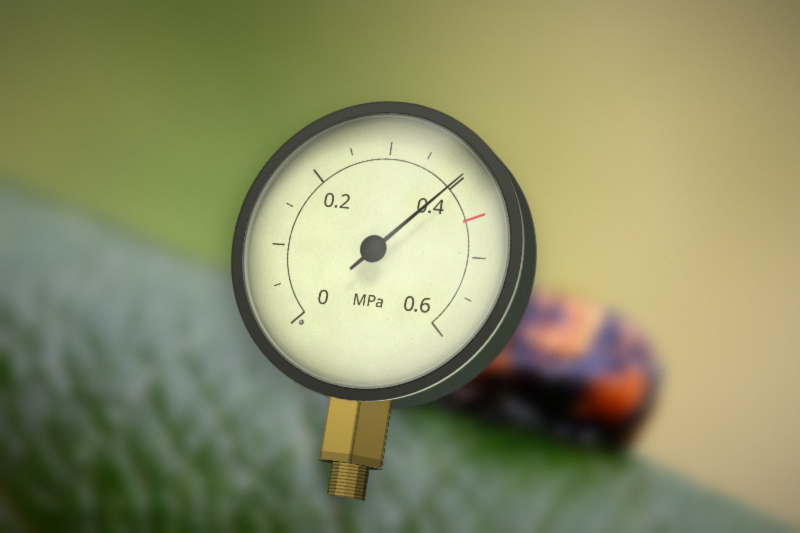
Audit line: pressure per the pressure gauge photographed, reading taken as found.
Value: 0.4 MPa
